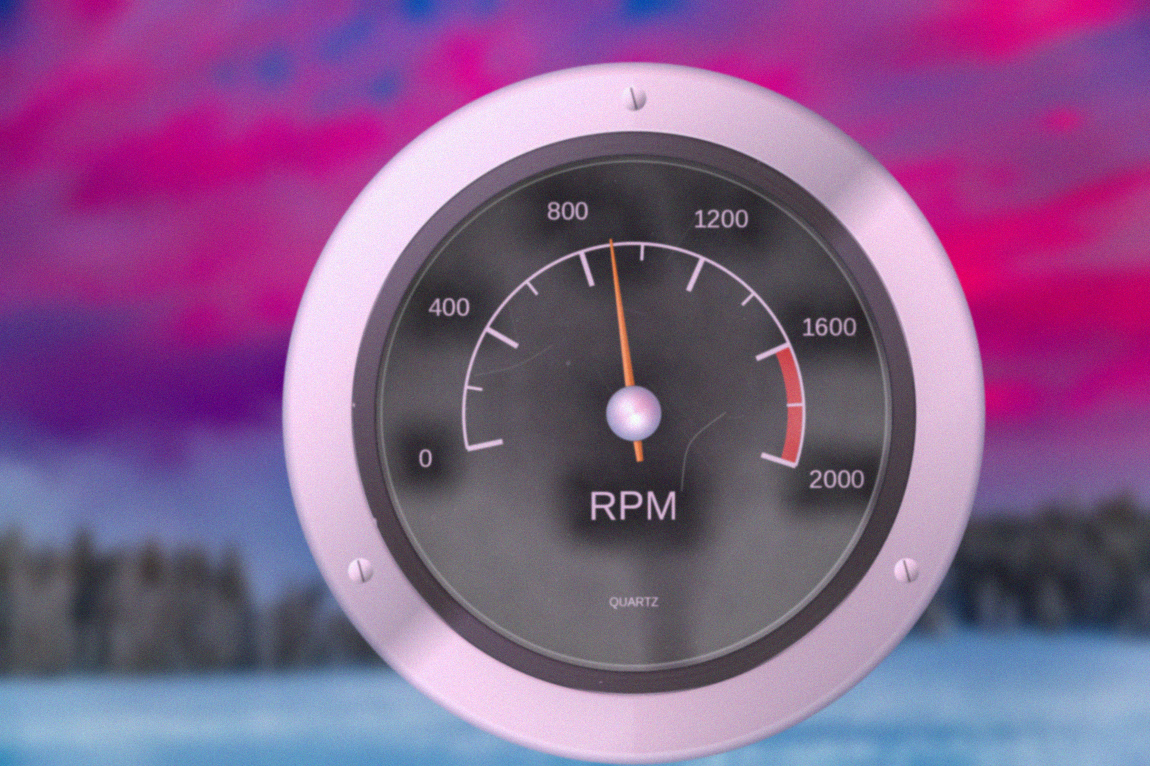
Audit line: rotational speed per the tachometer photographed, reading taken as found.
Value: 900 rpm
